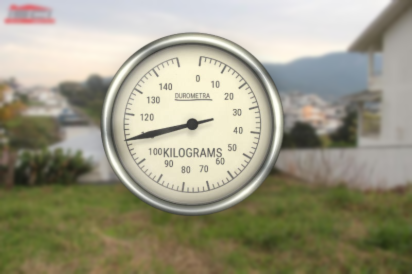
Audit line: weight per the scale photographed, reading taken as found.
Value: 110 kg
